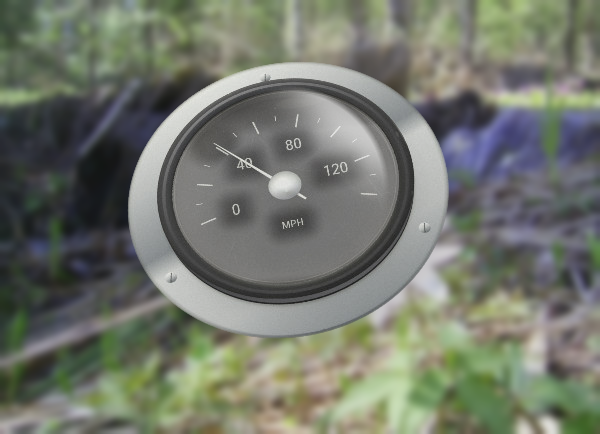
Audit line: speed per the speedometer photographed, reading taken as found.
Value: 40 mph
